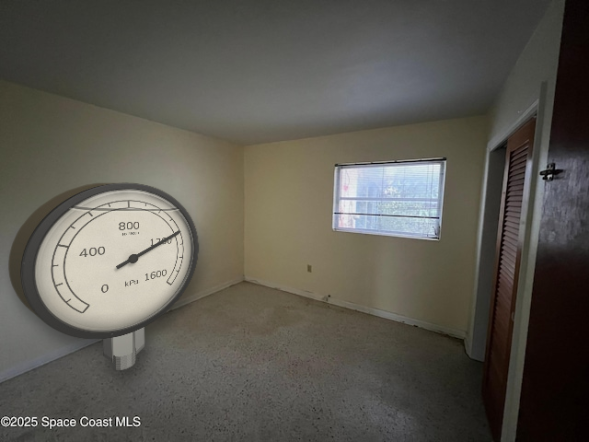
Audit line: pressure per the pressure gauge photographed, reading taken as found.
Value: 1200 kPa
